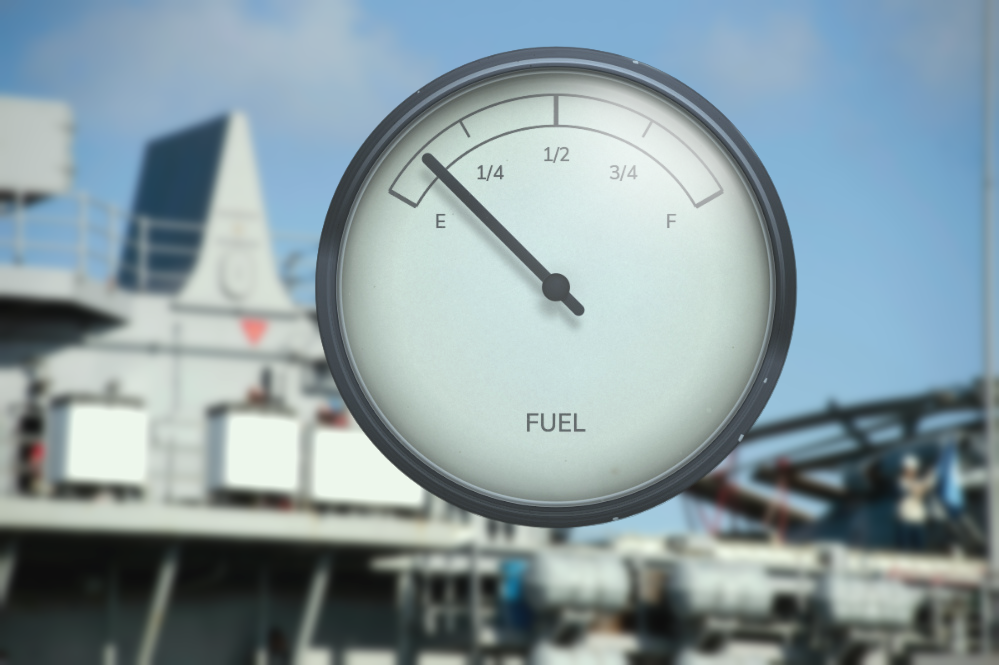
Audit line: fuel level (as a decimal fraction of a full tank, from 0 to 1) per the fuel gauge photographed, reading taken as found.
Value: 0.125
